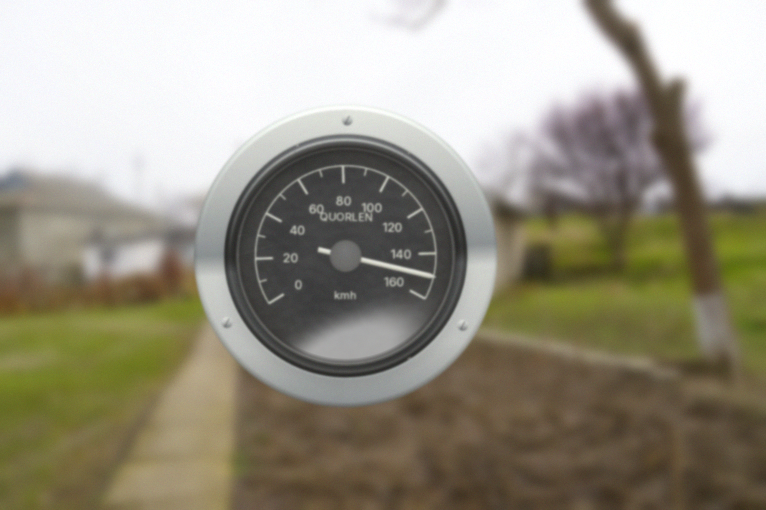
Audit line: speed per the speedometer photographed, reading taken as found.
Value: 150 km/h
